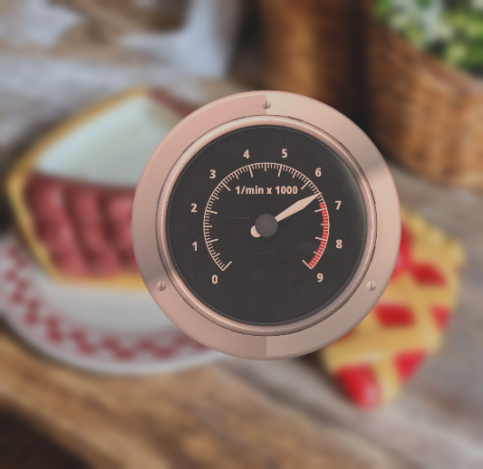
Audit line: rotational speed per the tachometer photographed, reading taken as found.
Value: 6500 rpm
